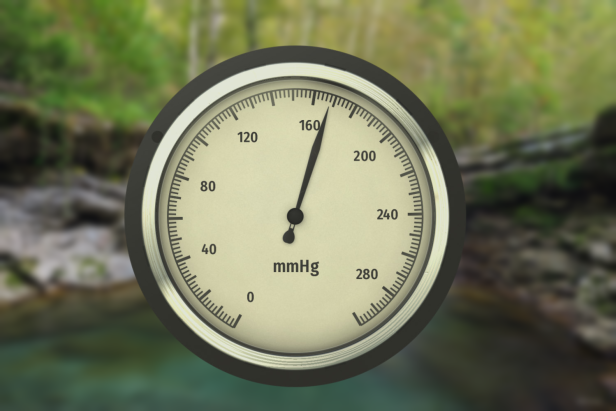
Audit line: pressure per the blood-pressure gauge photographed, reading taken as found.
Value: 168 mmHg
